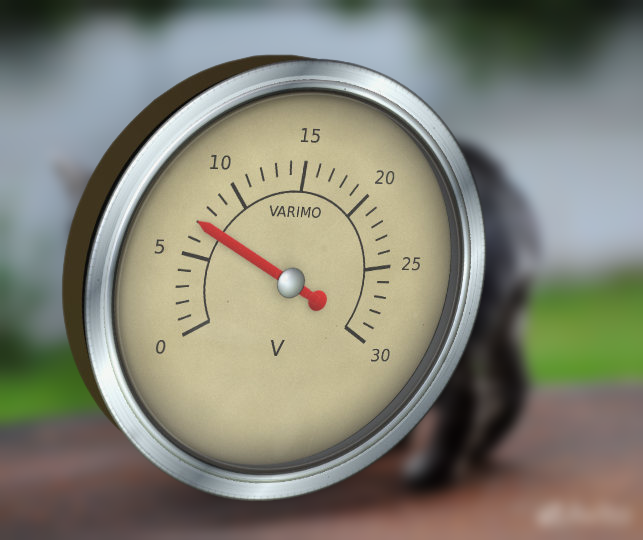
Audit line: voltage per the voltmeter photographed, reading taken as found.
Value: 7 V
